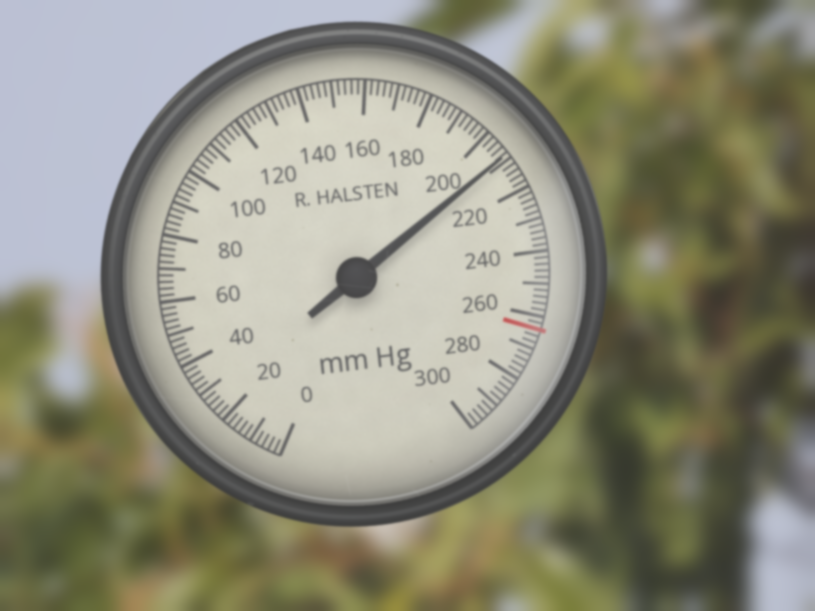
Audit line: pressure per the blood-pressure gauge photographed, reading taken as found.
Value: 208 mmHg
